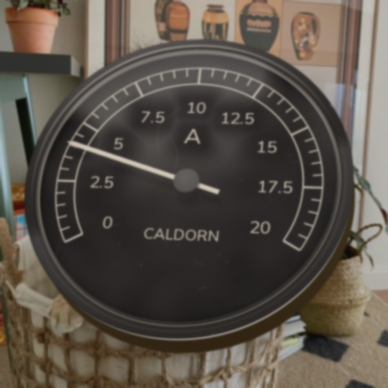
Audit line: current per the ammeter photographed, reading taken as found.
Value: 4 A
